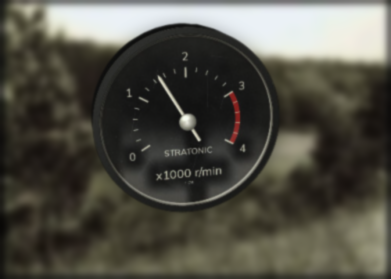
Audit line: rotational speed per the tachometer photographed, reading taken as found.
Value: 1500 rpm
